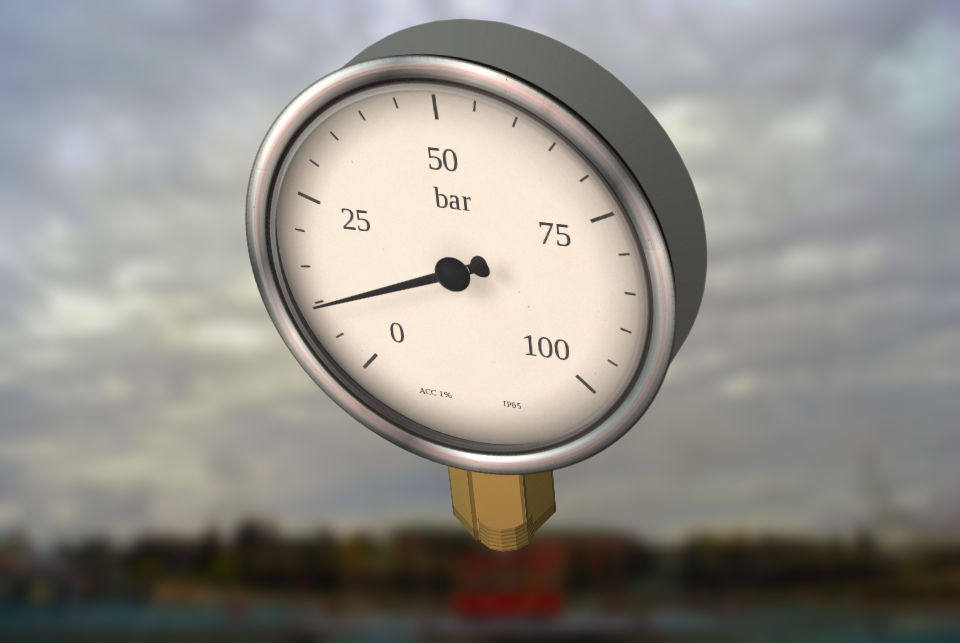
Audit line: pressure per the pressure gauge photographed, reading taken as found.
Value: 10 bar
